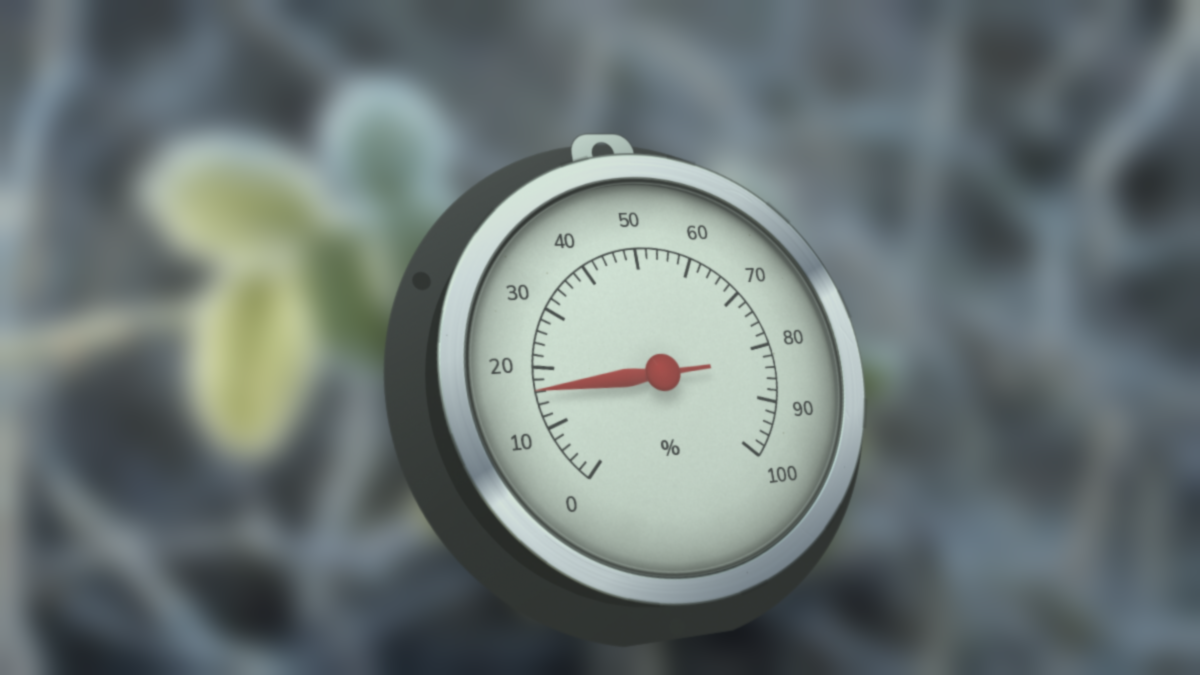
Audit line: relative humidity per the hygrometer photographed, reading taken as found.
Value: 16 %
